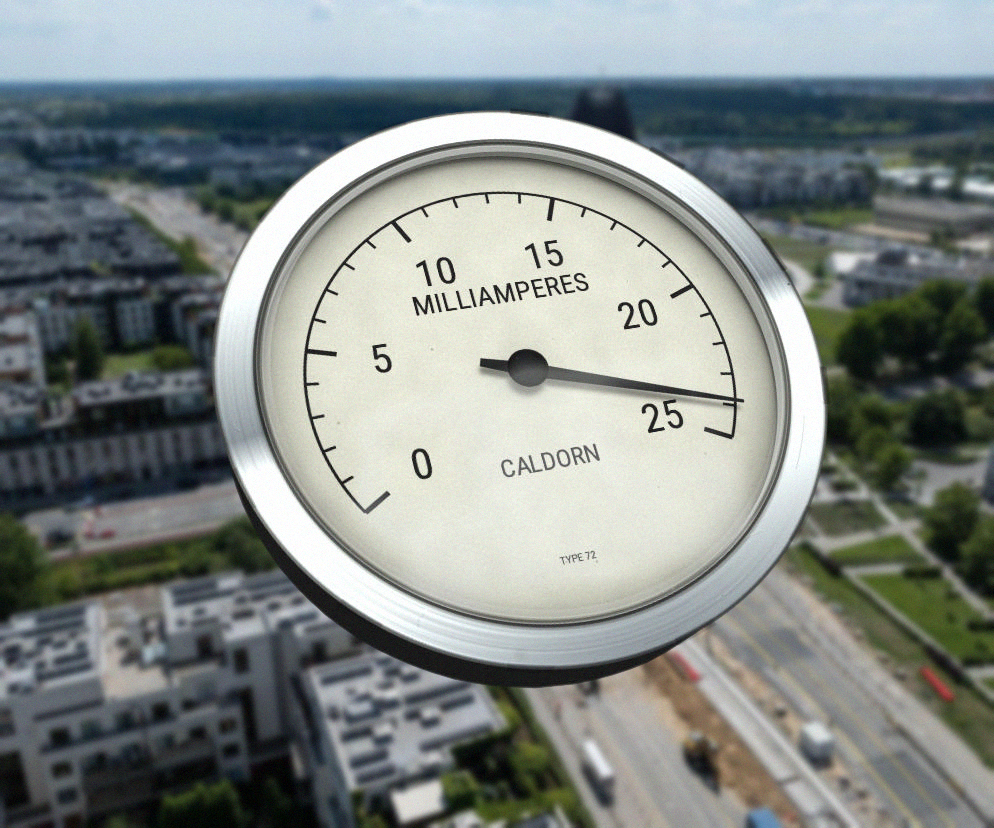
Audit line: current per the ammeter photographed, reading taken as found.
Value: 24 mA
